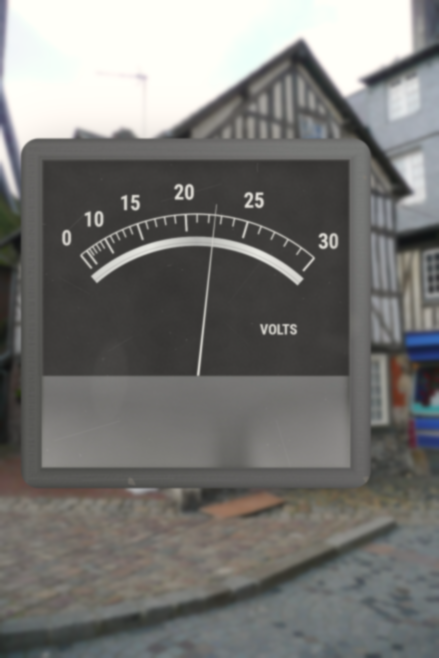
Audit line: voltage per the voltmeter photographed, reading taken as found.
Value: 22.5 V
